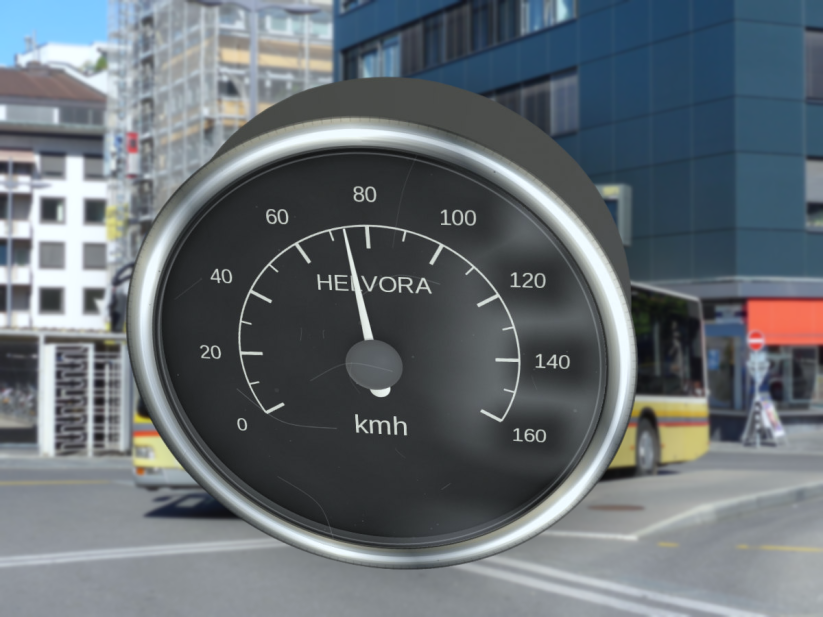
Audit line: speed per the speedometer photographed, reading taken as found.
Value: 75 km/h
